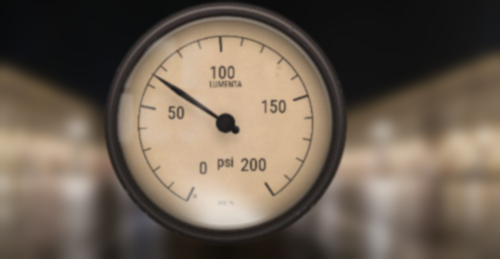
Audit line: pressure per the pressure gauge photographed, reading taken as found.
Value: 65 psi
